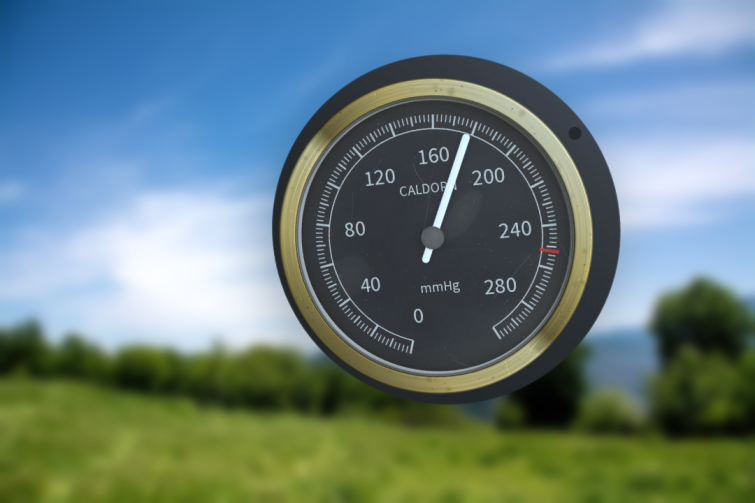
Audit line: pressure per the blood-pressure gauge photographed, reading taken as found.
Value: 178 mmHg
